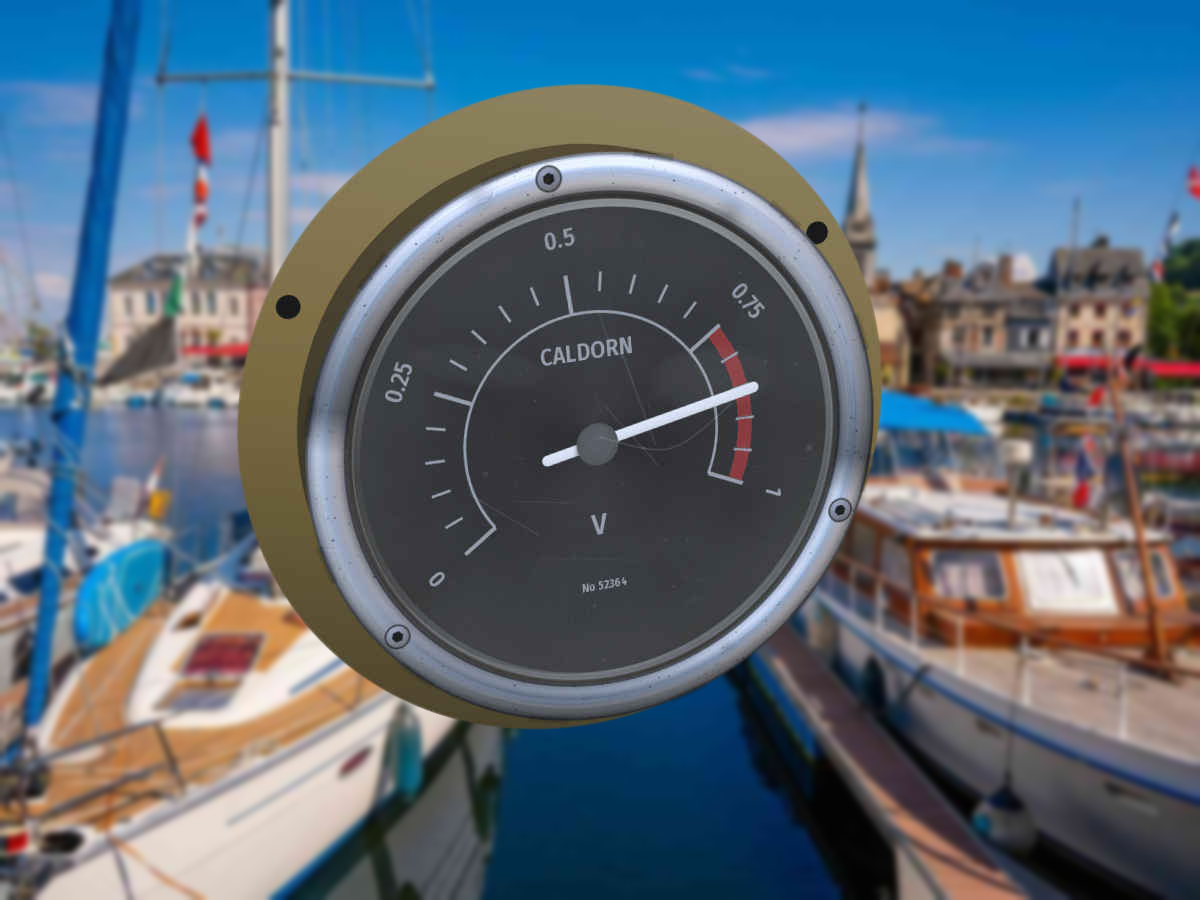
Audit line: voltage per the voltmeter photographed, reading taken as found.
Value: 0.85 V
